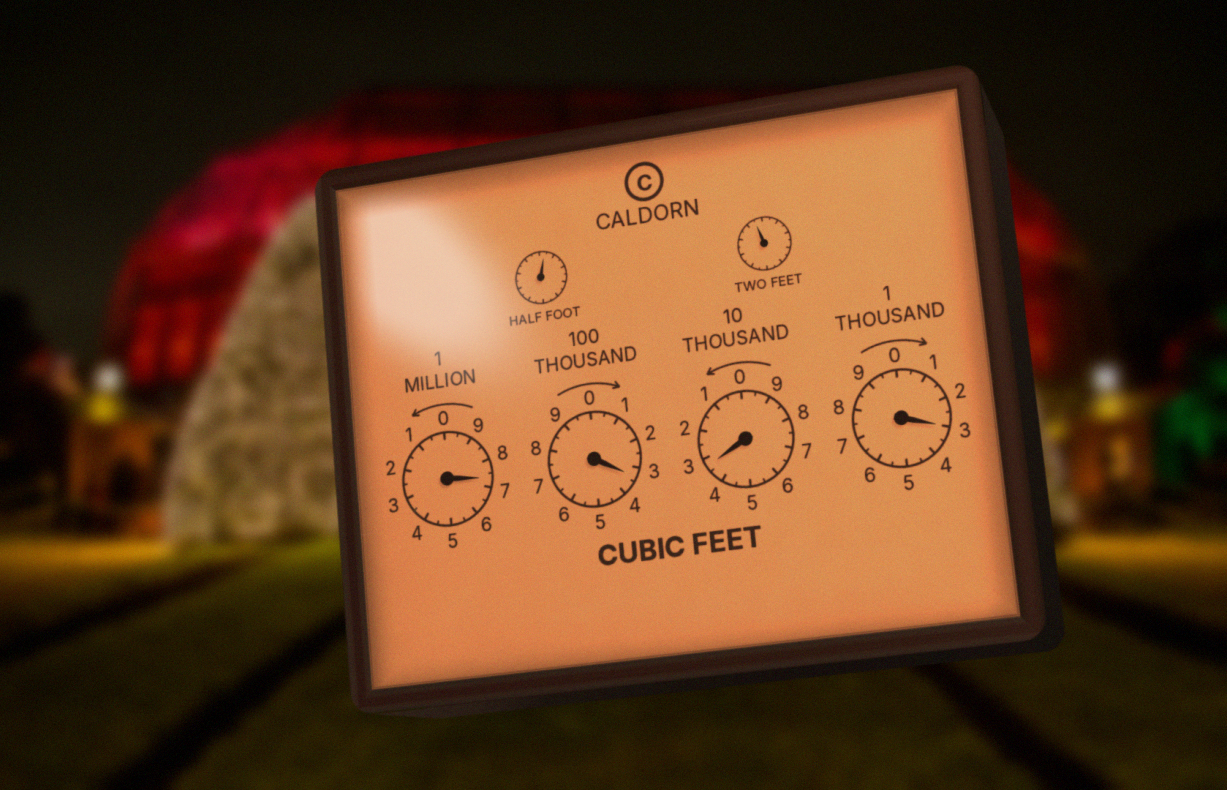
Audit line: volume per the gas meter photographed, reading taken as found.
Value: 733300 ft³
